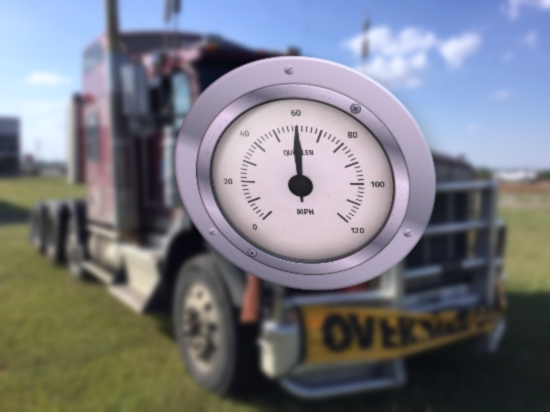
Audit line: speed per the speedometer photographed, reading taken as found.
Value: 60 mph
